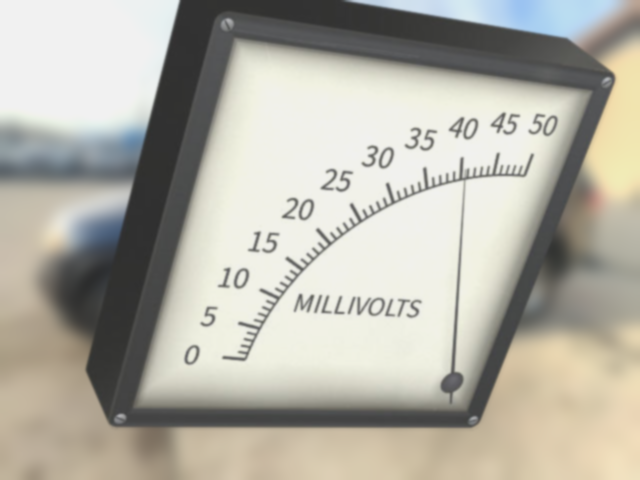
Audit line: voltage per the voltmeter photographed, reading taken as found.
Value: 40 mV
